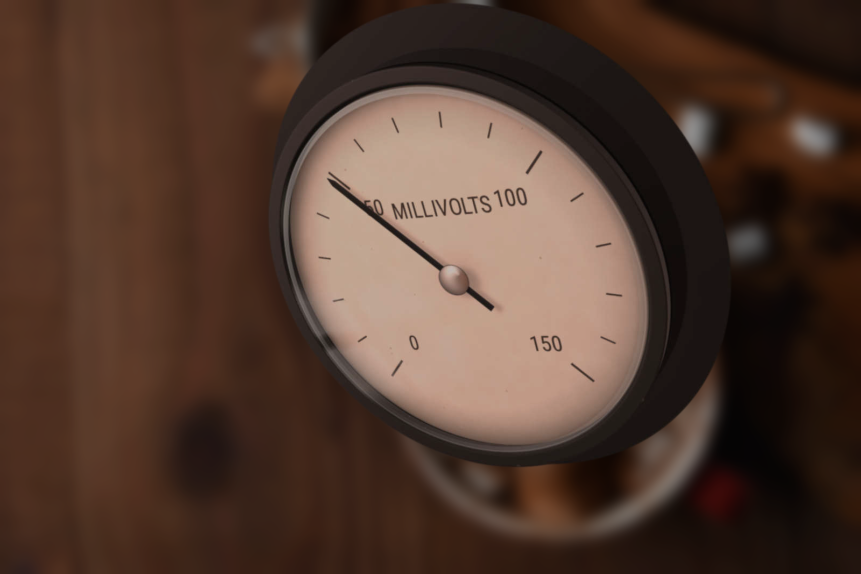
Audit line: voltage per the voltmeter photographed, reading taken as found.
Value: 50 mV
